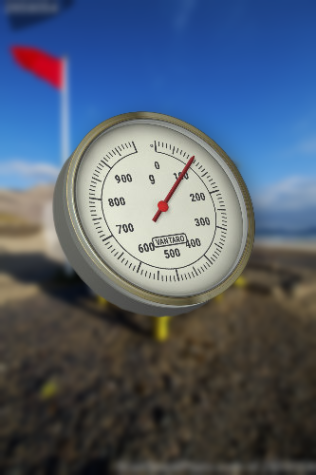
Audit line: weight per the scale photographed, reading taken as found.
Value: 100 g
